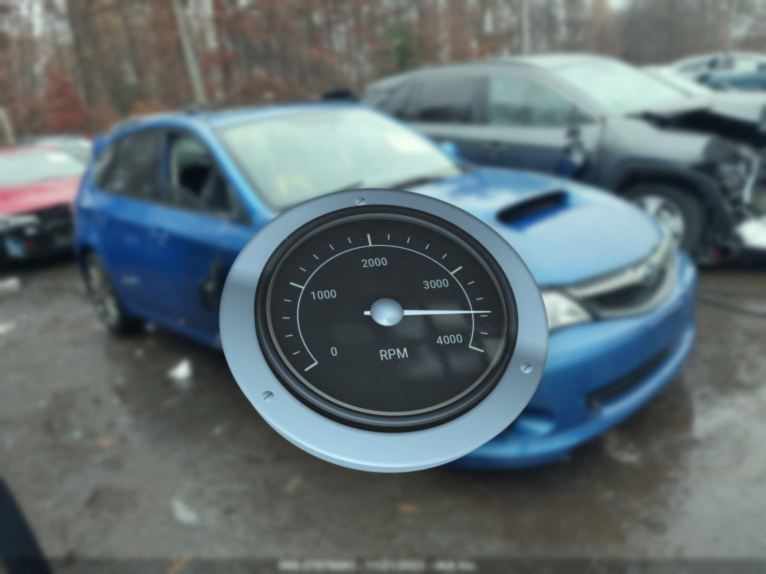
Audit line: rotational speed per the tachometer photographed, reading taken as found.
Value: 3600 rpm
